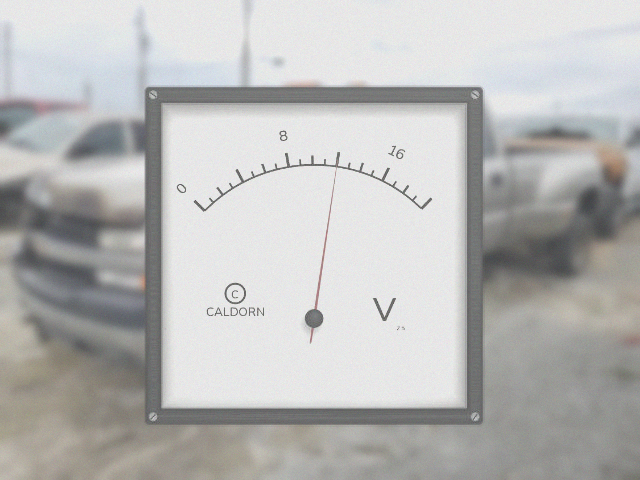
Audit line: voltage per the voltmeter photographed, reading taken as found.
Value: 12 V
